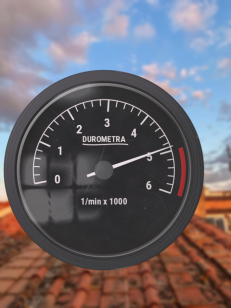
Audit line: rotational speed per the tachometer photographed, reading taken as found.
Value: 4900 rpm
